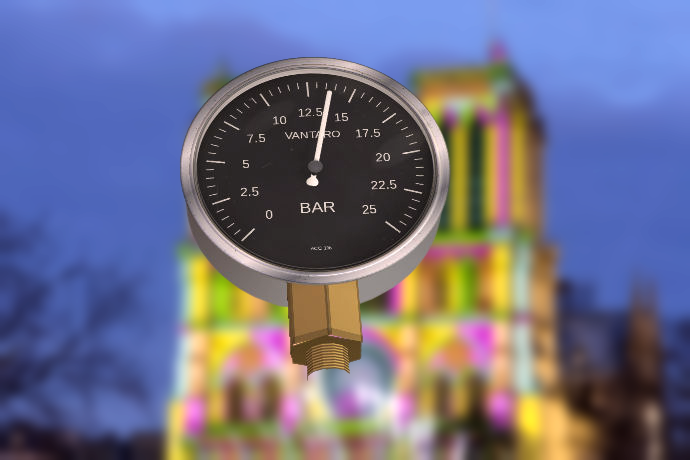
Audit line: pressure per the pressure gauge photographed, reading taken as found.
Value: 13.75 bar
